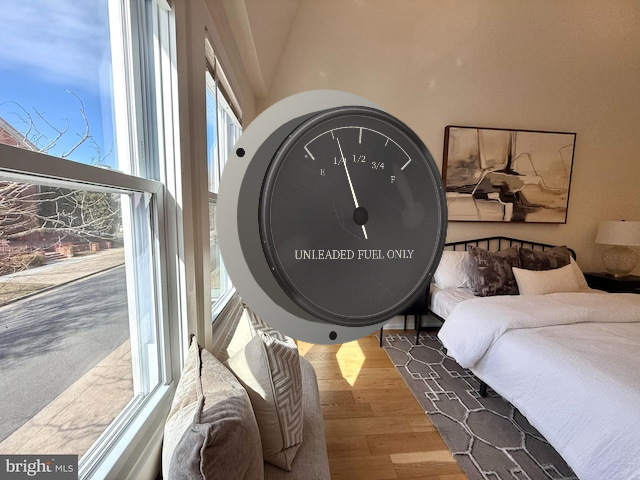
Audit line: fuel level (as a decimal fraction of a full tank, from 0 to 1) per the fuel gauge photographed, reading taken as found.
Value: 0.25
